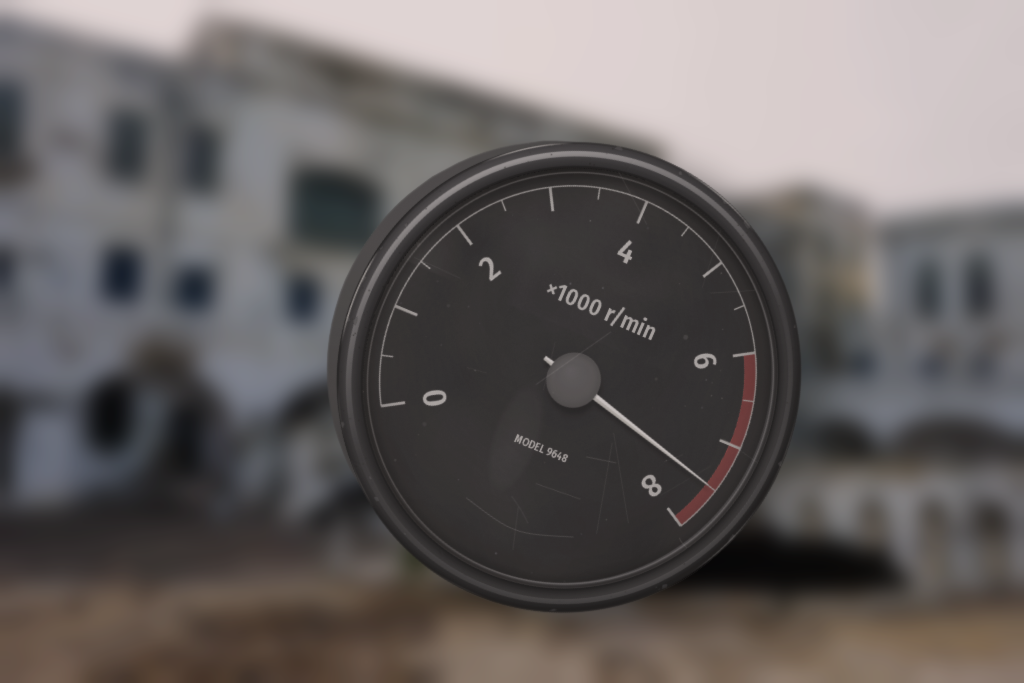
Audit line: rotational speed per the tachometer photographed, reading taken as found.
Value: 7500 rpm
